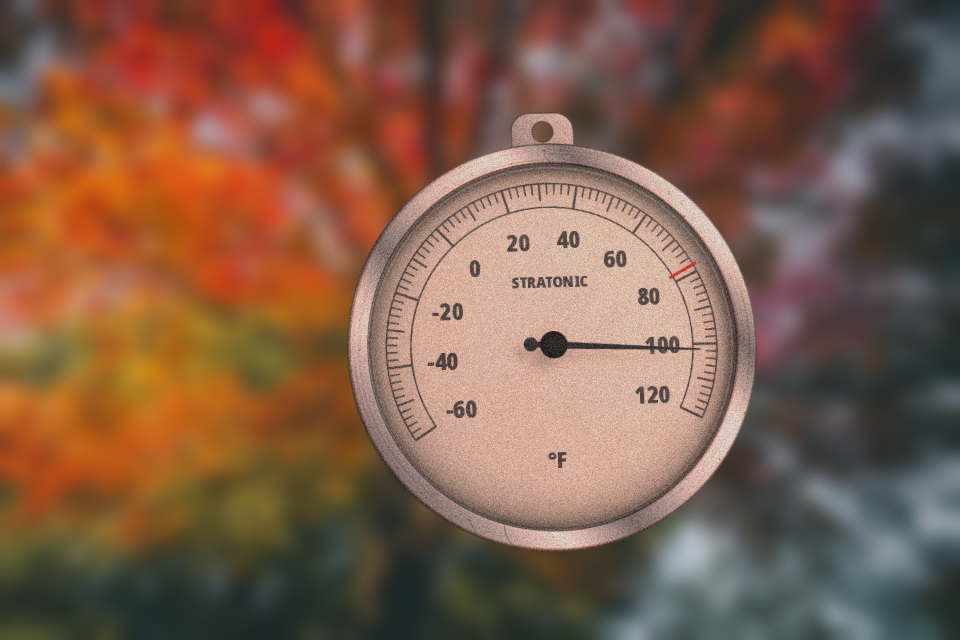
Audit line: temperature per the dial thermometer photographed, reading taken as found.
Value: 102 °F
